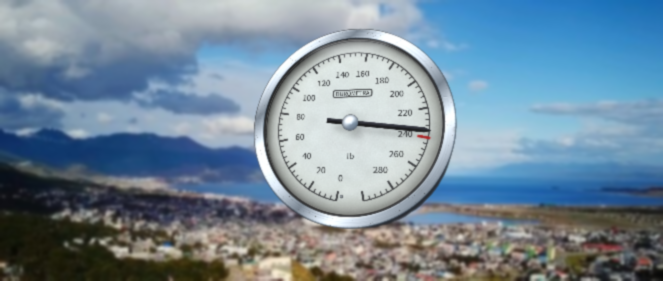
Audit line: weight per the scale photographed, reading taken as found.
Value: 236 lb
